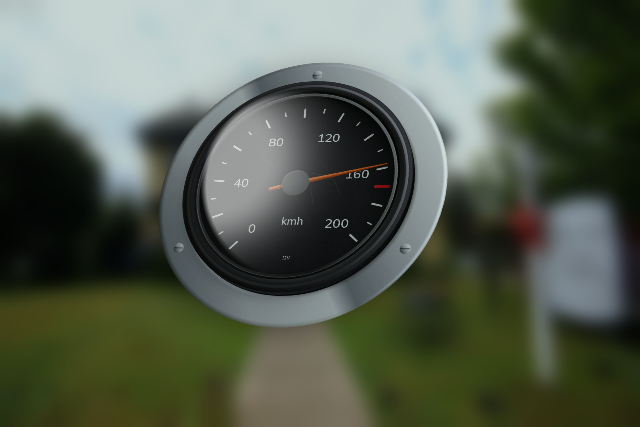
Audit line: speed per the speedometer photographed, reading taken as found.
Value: 160 km/h
